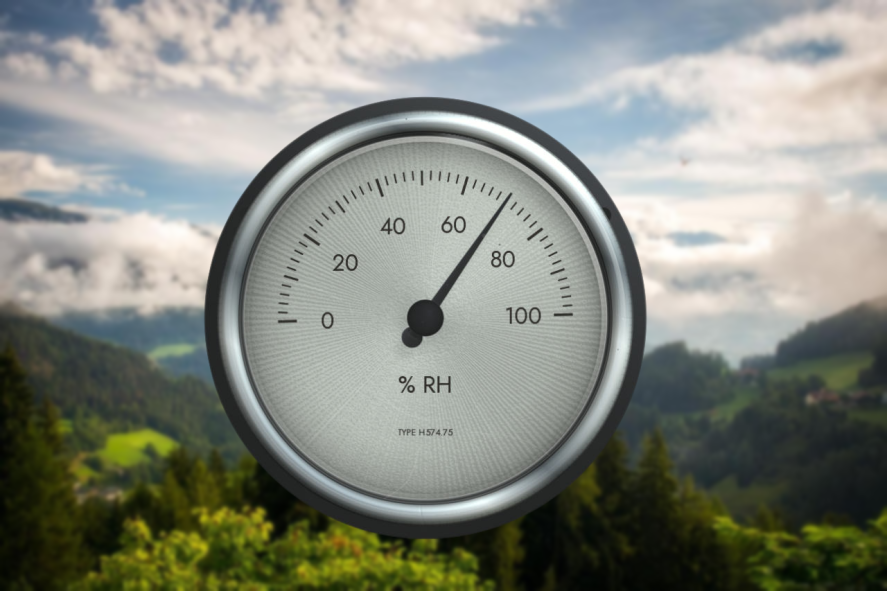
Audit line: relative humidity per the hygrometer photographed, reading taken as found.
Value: 70 %
